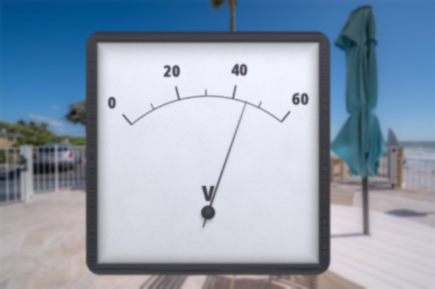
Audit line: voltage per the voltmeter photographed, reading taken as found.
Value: 45 V
